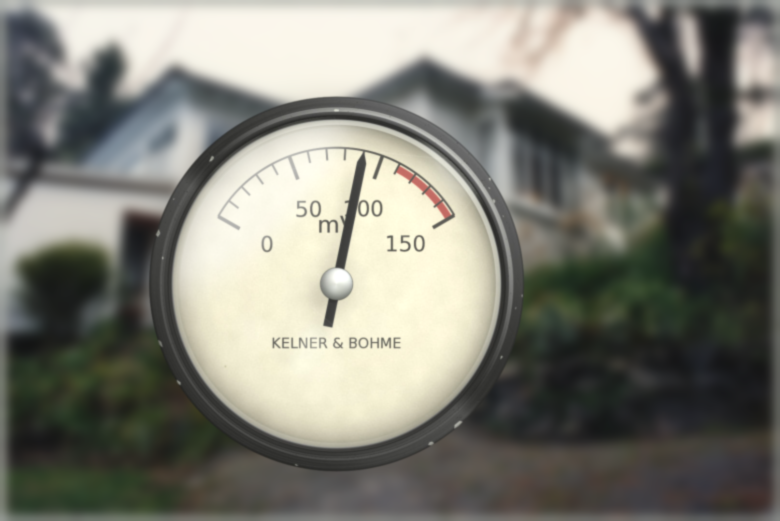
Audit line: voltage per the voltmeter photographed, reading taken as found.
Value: 90 mV
